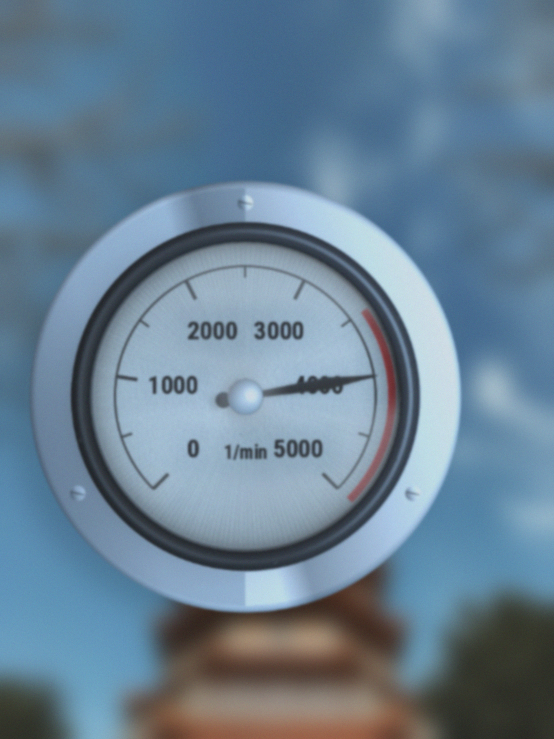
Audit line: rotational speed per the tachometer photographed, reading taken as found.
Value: 4000 rpm
